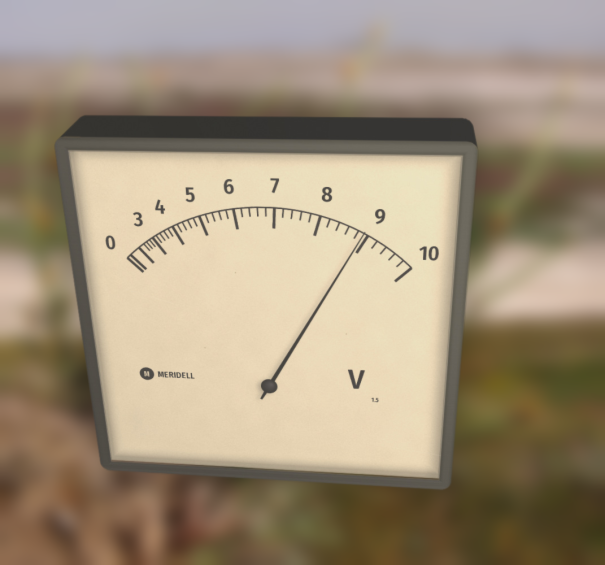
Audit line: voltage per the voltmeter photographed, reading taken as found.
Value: 8.9 V
